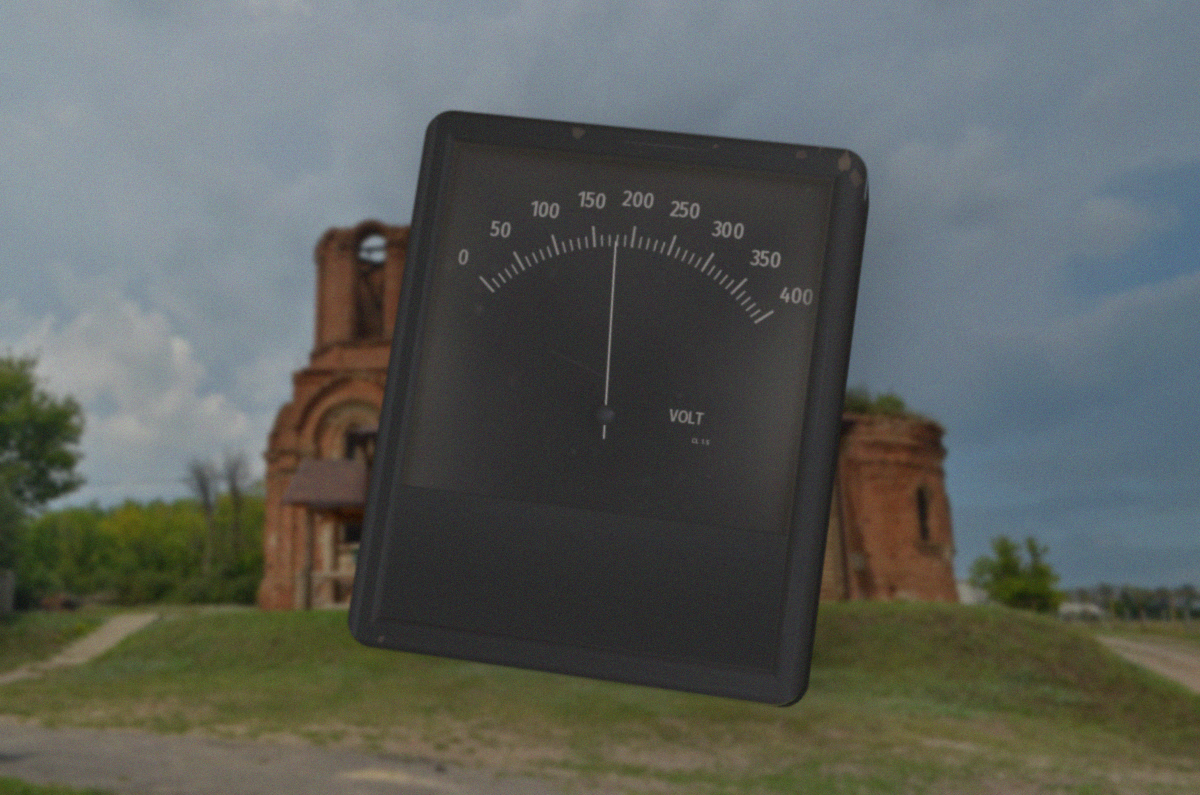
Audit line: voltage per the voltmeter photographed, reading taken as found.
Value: 180 V
